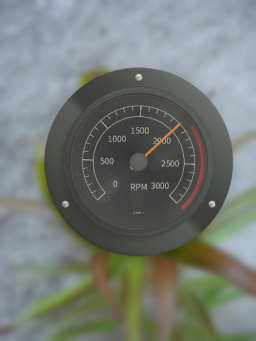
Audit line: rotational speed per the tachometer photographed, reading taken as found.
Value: 2000 rpm
